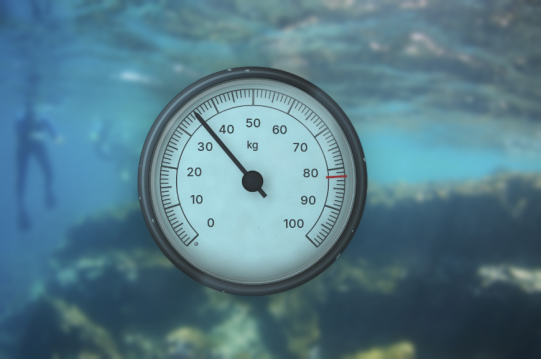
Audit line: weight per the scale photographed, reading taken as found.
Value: 35 kg
